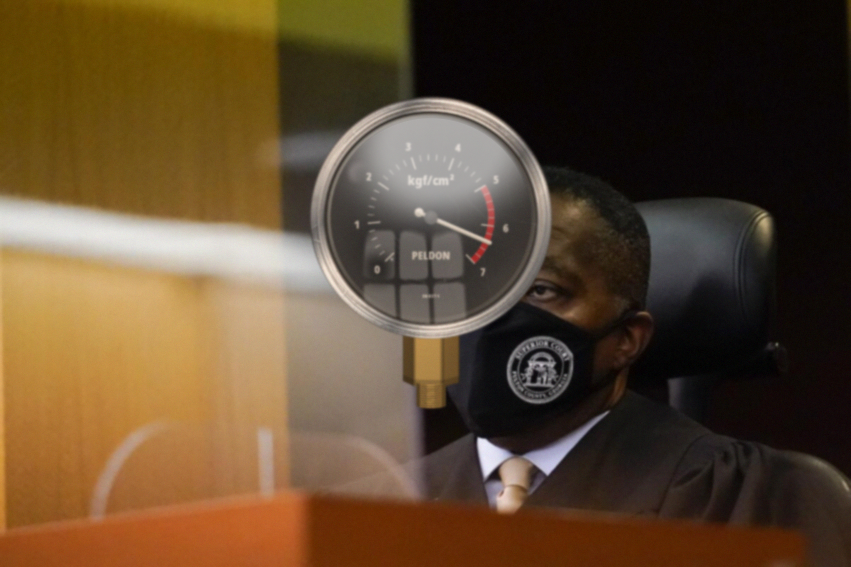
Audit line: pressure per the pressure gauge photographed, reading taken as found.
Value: 6.4 kg/cm²
